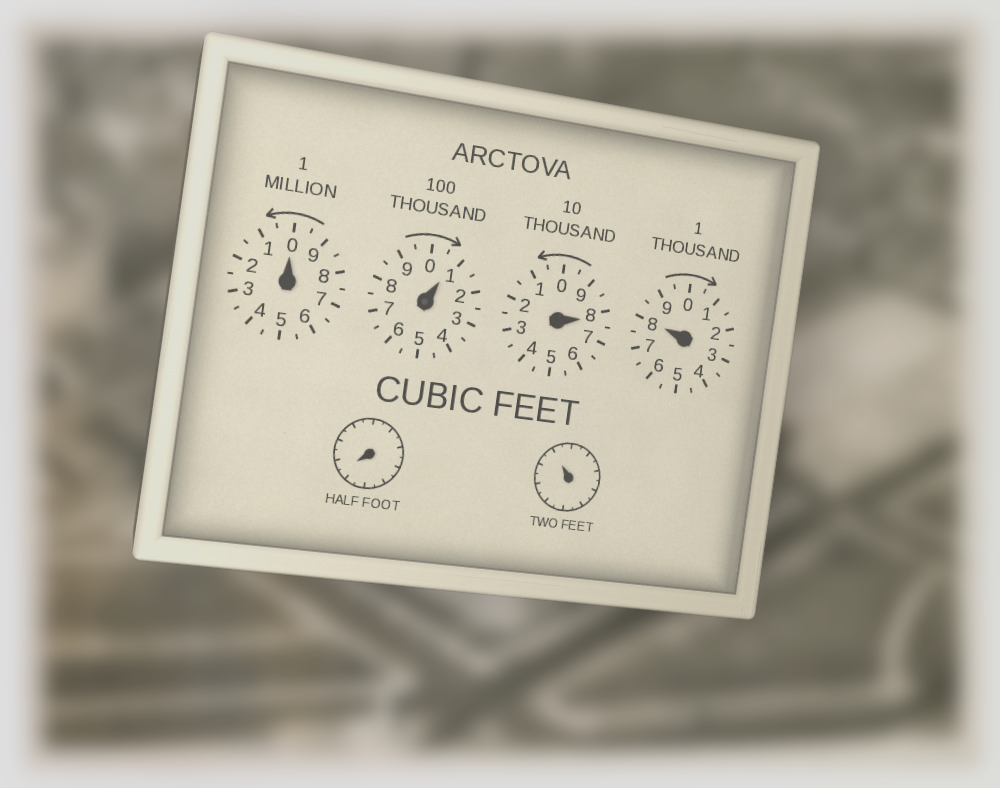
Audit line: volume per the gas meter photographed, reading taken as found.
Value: 7800 ft³
